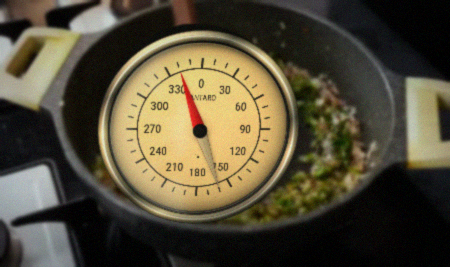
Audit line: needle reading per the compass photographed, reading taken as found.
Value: 340 °
